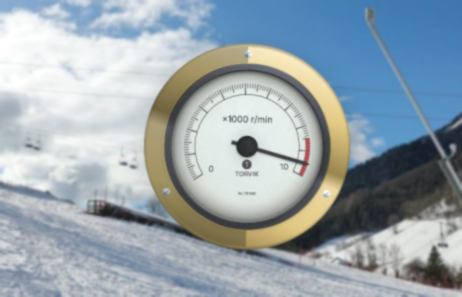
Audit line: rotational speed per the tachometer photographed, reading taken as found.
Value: 9500 rpm
